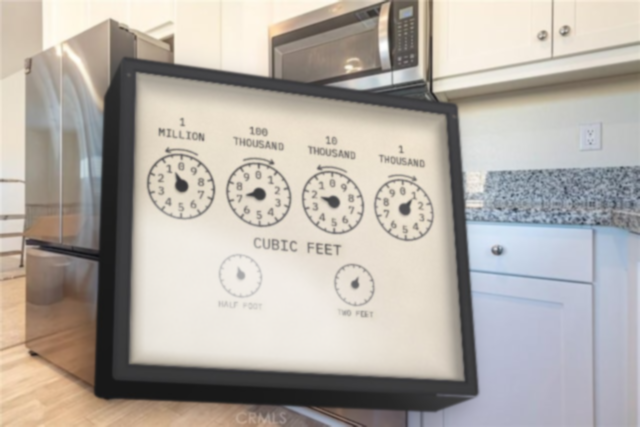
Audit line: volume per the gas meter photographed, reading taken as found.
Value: 72100 ft³
